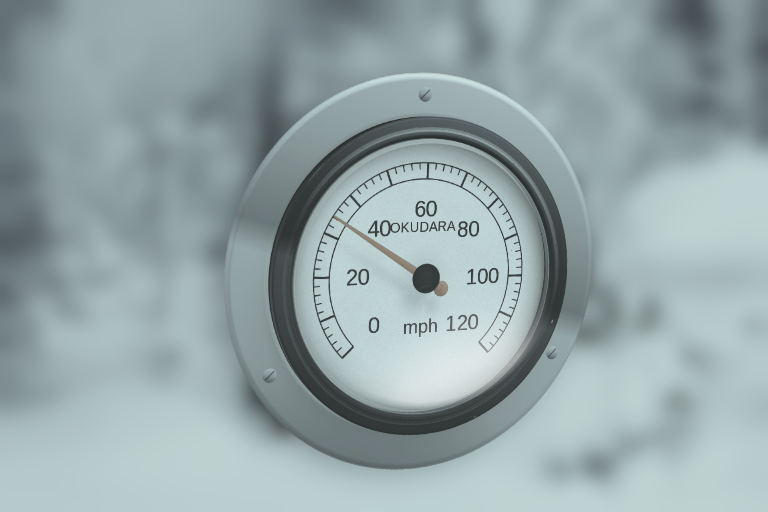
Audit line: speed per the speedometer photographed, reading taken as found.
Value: 34 mph
